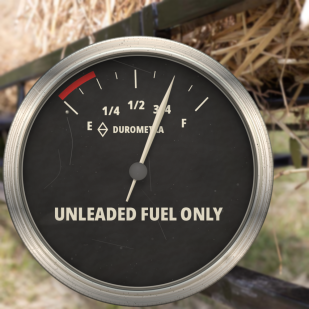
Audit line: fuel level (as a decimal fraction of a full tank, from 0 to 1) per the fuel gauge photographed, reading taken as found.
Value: 0.75
